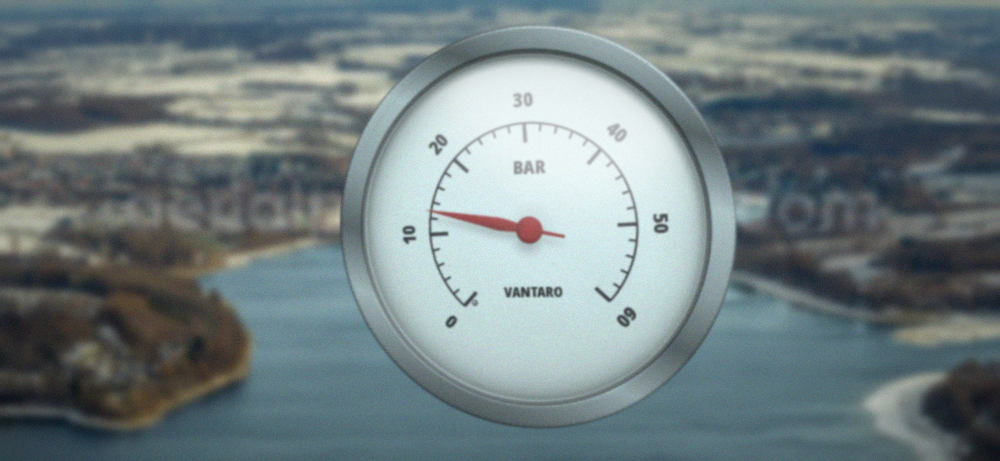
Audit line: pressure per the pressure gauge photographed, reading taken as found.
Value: 13 bar
